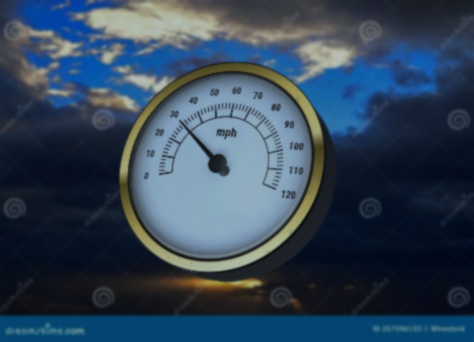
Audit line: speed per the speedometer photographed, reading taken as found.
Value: 30 mph
